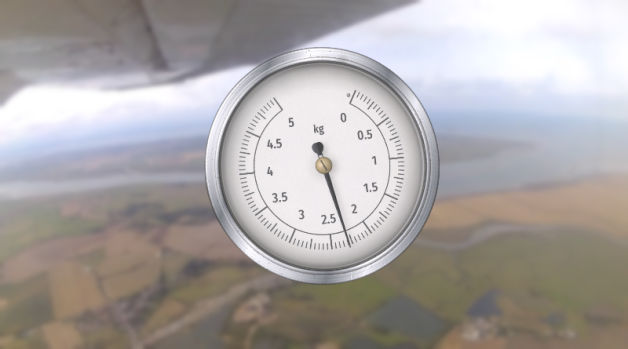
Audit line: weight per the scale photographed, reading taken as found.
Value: 2.3 kg
